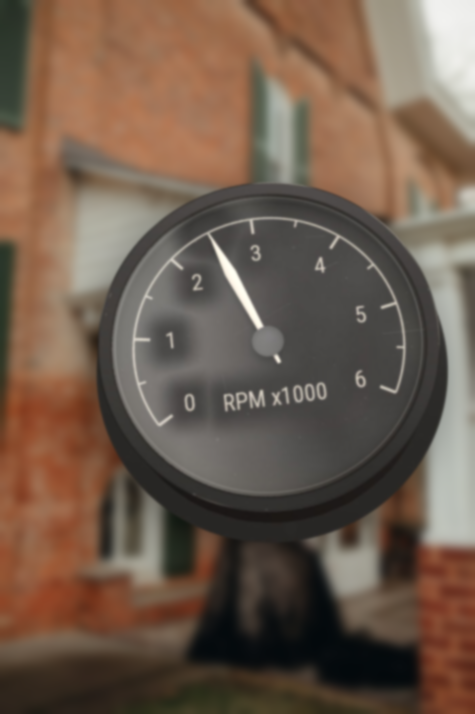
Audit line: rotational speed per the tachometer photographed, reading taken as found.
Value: 2500 rpm
